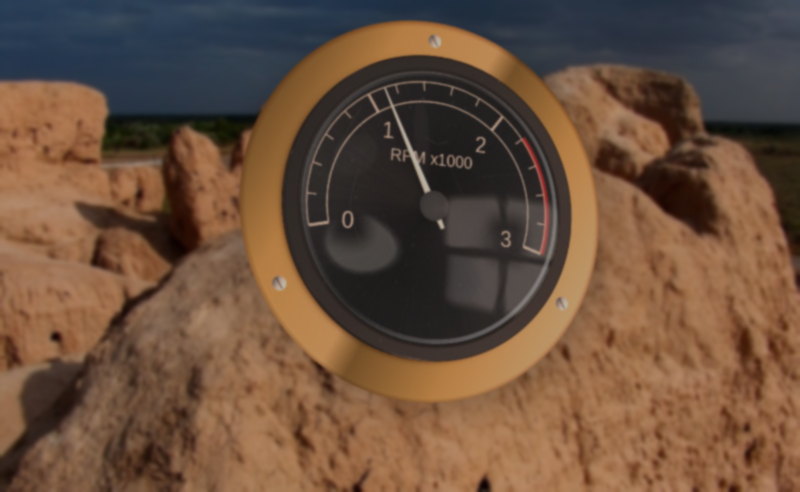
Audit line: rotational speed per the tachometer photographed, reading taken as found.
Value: 1100 rpm
